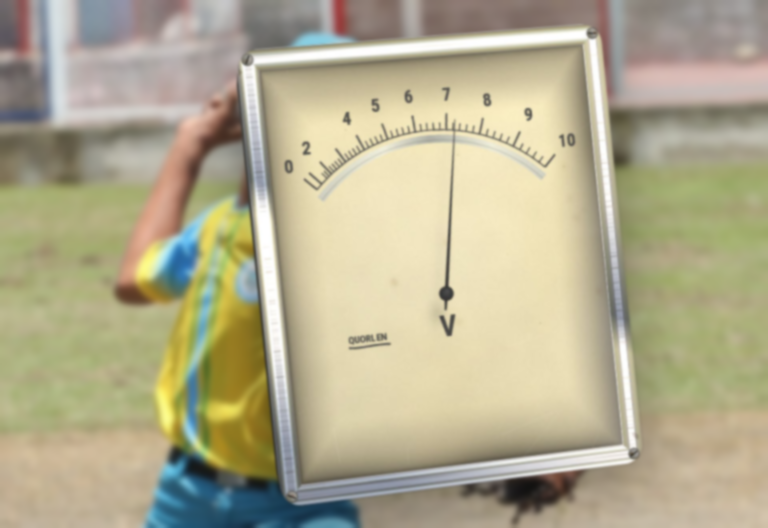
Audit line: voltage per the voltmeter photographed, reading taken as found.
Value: 7.2 V
